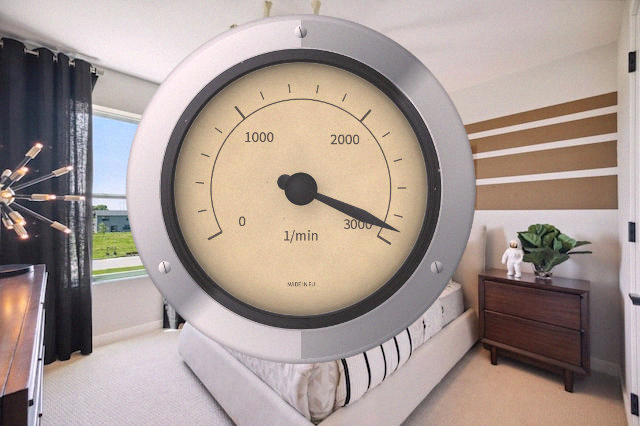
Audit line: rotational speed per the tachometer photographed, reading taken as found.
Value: 2900 rpm
